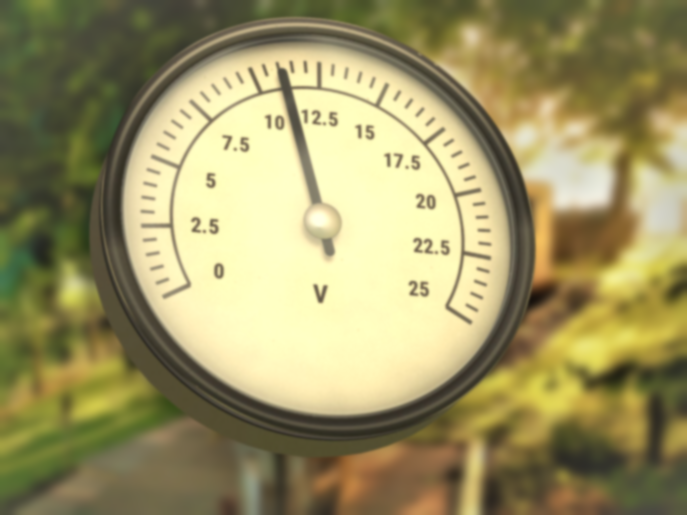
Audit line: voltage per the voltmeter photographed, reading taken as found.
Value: 11 V
